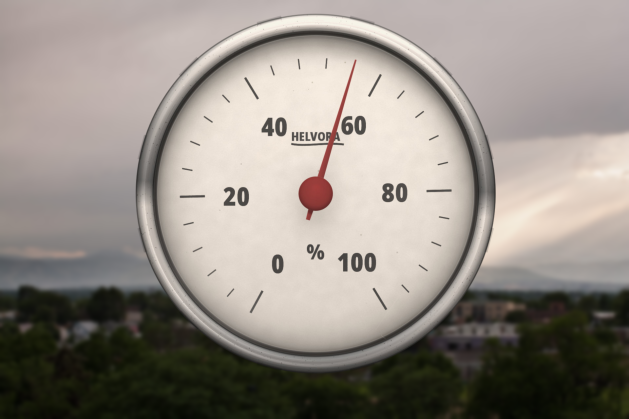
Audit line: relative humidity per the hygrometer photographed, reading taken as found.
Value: 56 %
